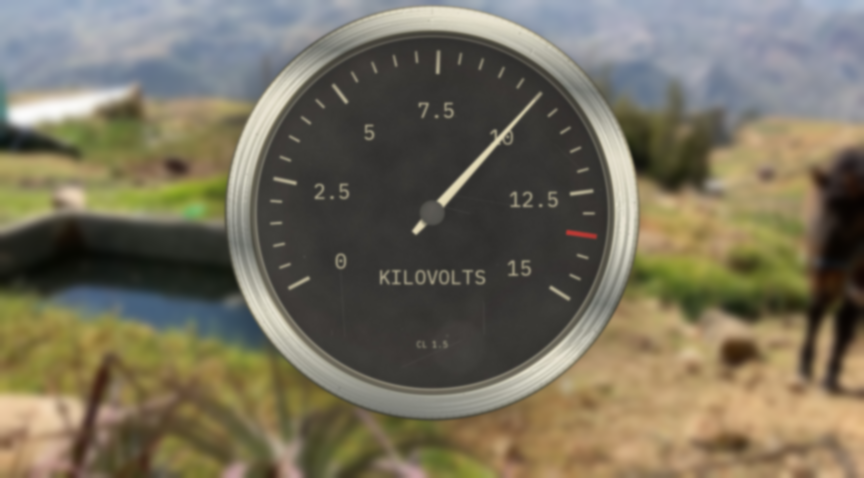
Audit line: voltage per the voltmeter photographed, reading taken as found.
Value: 10 kV
